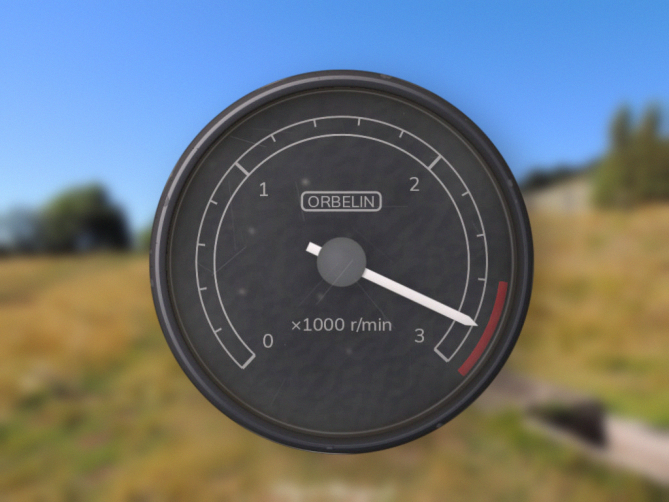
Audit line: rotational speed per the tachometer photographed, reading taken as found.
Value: 2800 rpm
